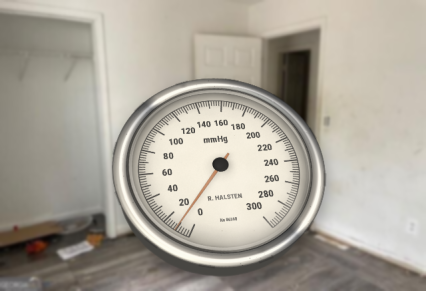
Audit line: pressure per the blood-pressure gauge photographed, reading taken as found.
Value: 10 mmHg
